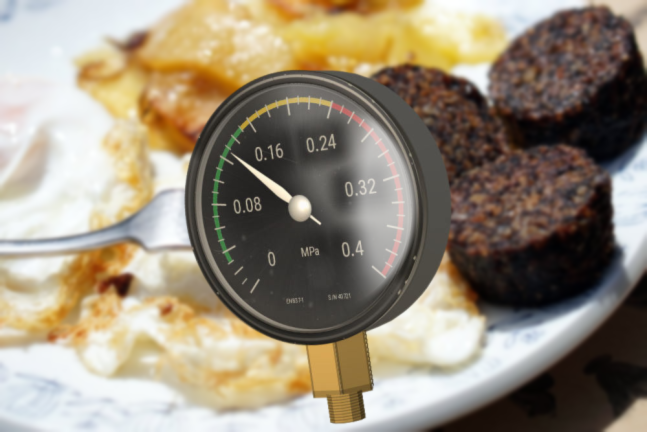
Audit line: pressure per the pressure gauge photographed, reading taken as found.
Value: 0.13 MPa
